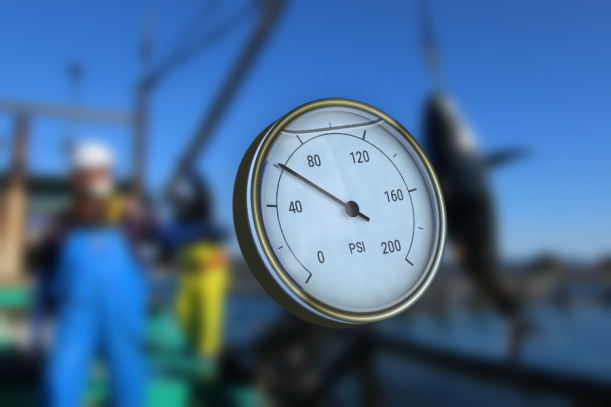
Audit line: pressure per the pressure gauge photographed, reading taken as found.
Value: 60 psi
